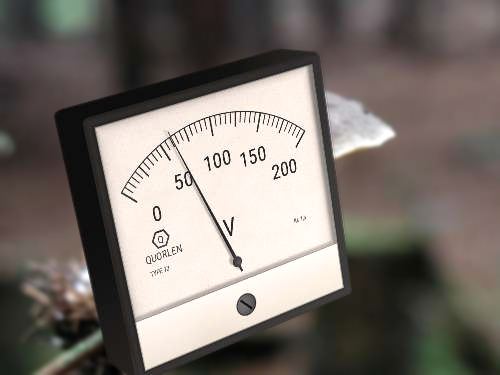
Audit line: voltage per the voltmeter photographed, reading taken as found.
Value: 60 V
